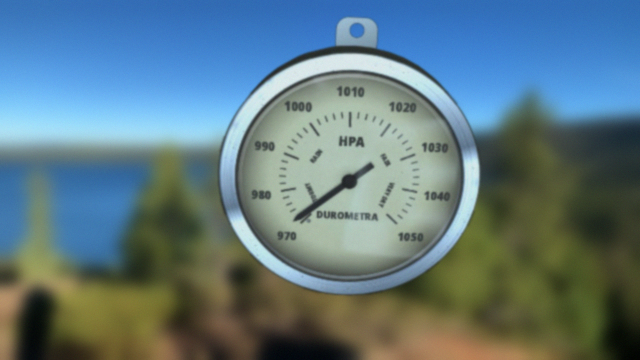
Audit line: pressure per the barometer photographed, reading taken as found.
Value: 972 hPa
